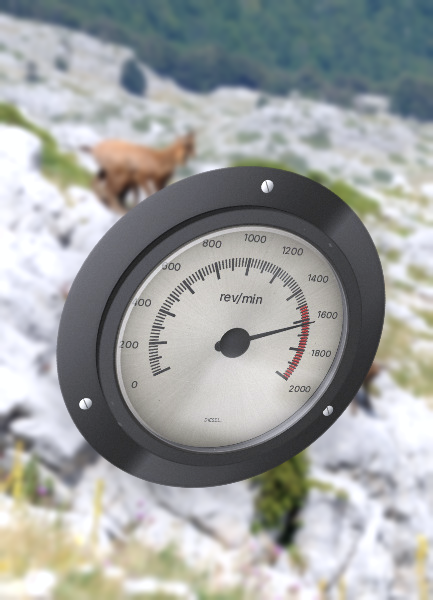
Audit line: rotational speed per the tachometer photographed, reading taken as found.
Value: 1600 rpm
